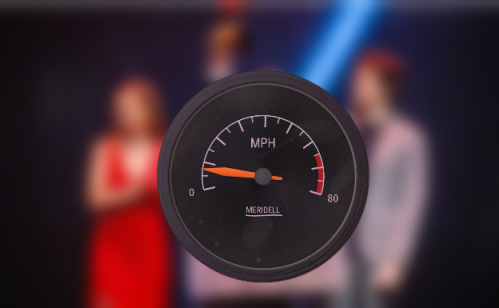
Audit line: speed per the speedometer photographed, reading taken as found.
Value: 7.5 mph
